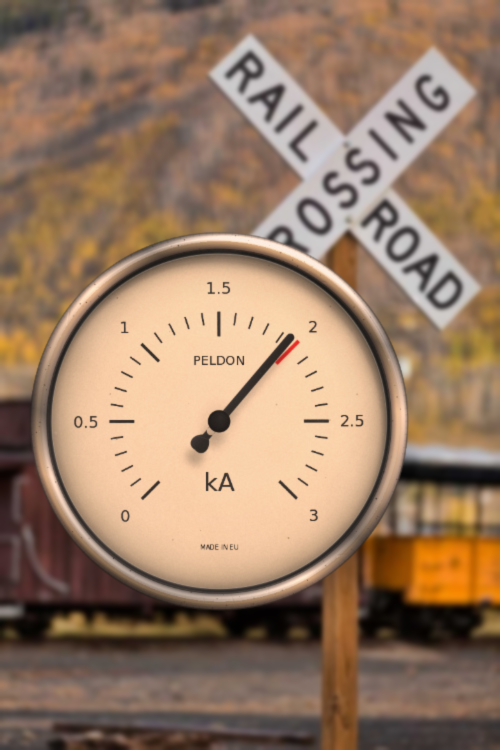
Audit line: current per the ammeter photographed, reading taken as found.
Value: 1.95 kA
